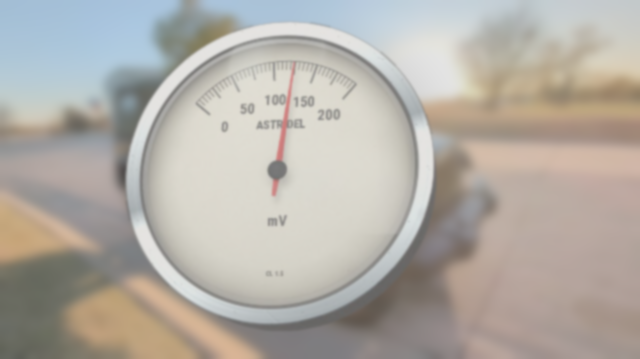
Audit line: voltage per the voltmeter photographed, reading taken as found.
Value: 125 mV
